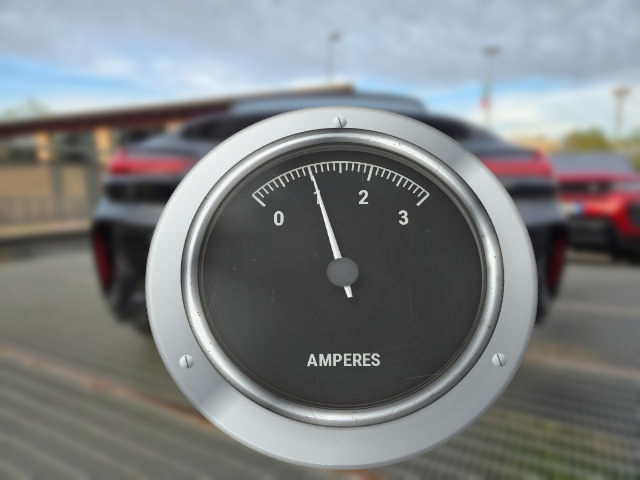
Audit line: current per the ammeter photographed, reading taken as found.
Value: 1 A
